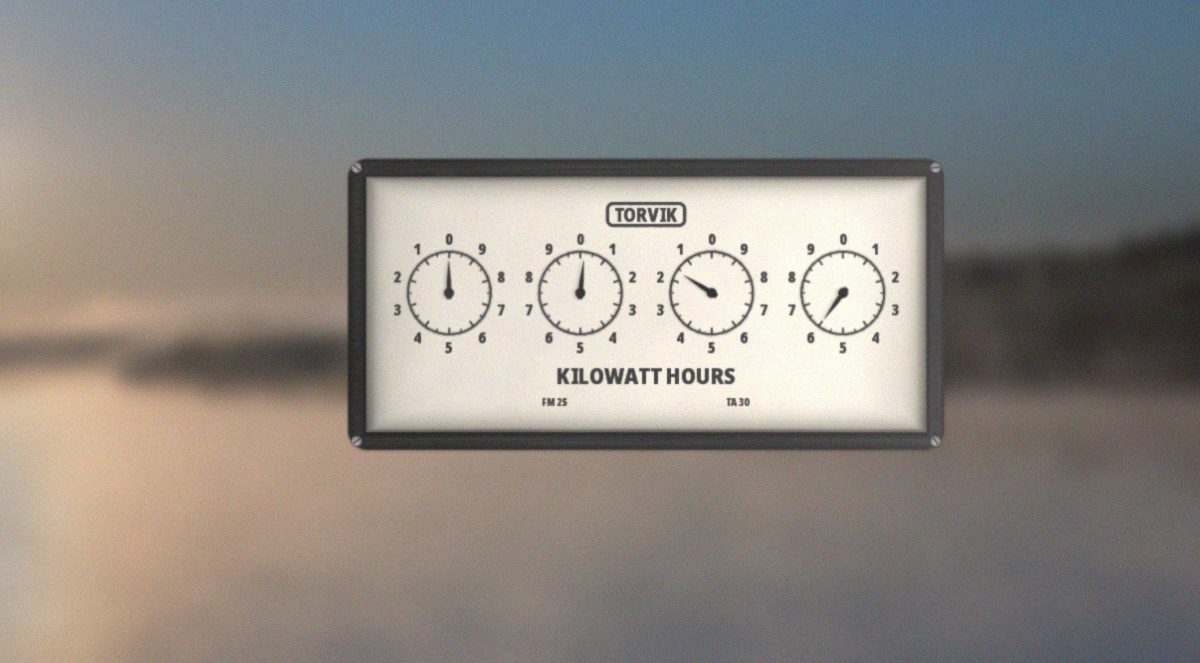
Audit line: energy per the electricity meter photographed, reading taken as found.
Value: 16 kWh
